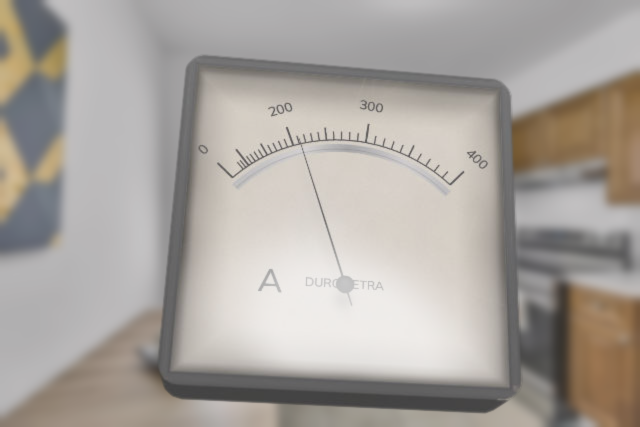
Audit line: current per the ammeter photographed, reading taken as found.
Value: 210 A
